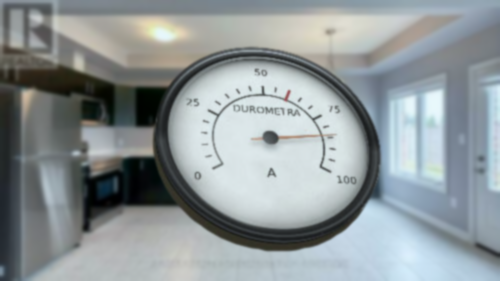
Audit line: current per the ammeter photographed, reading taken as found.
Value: 85 A
